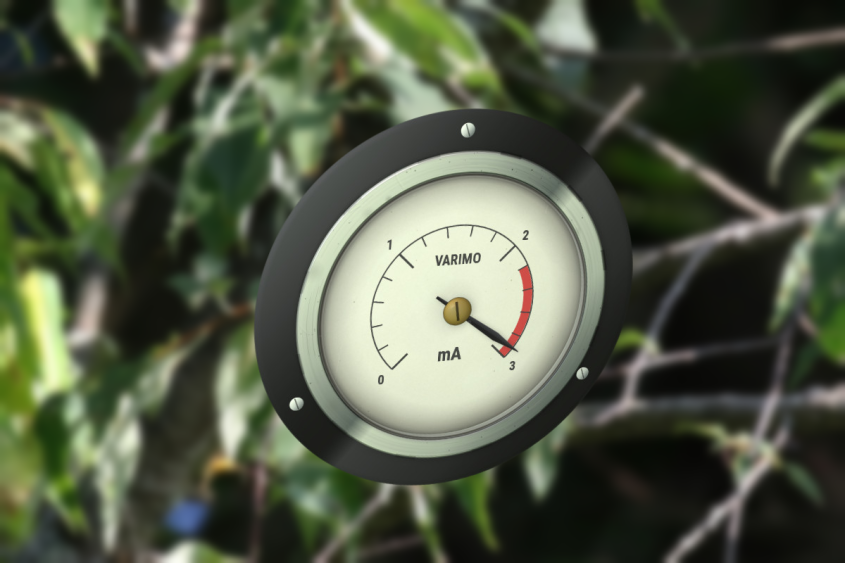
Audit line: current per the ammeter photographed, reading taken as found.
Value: 2.9 mA
